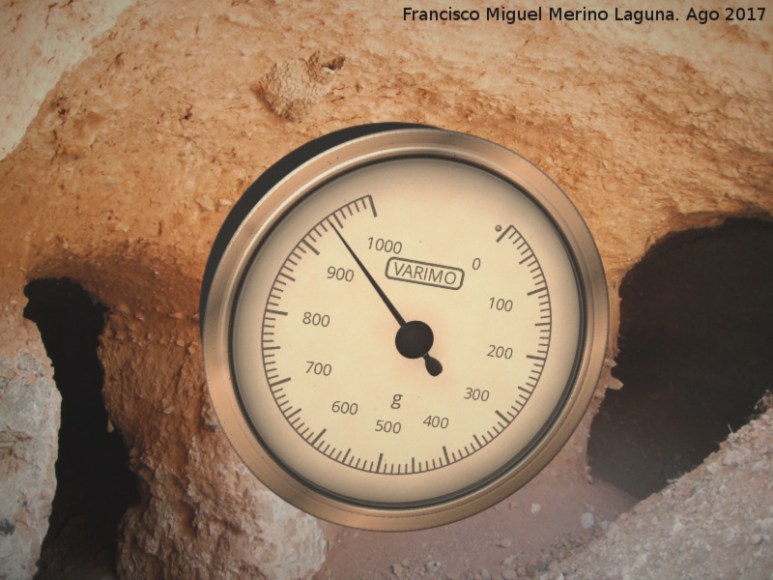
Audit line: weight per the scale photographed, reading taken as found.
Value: 940 g
